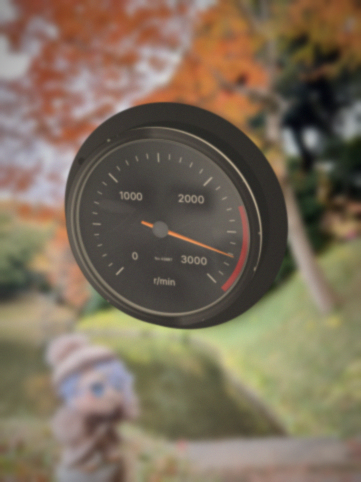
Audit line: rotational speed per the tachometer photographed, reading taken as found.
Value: 2700 rpm
